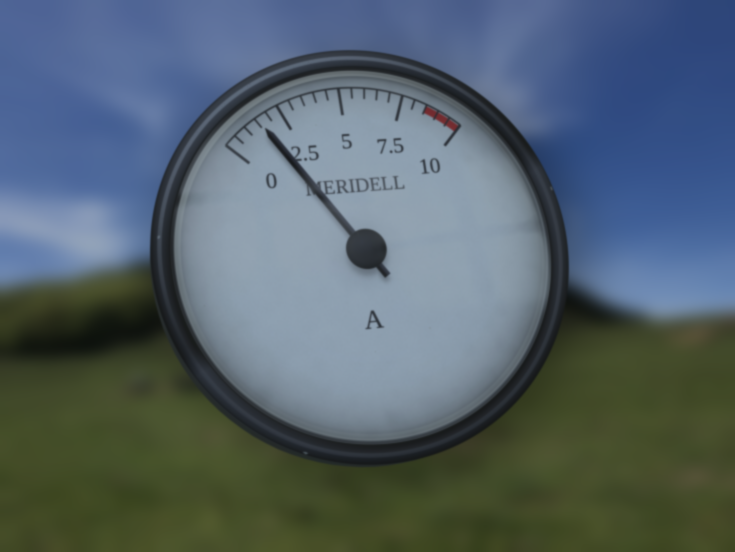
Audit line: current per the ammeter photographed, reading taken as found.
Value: 1.5 A
